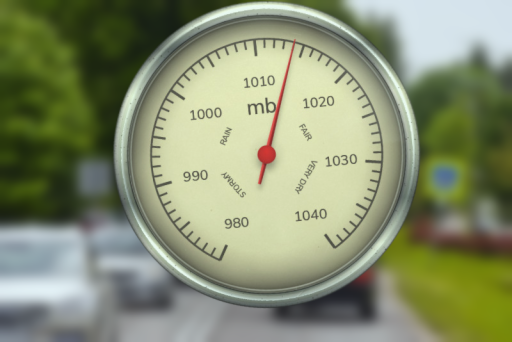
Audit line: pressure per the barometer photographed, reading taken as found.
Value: 1014 mbar
